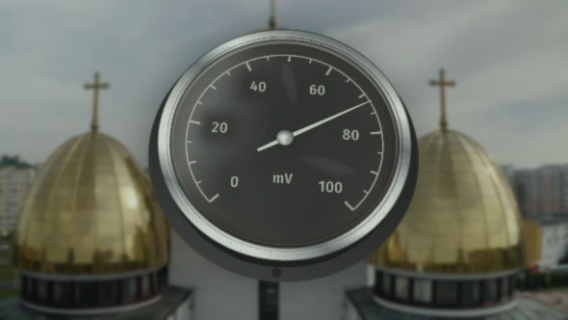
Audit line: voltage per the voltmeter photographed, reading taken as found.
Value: 72.5 mV
